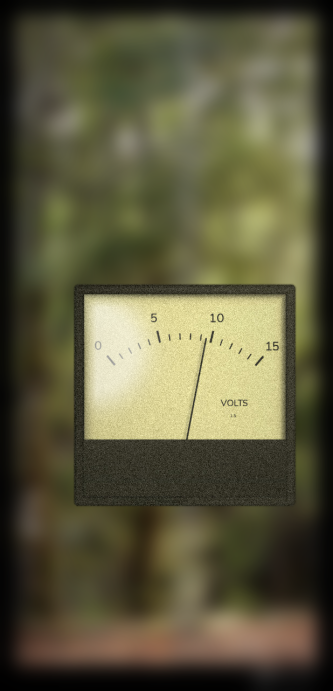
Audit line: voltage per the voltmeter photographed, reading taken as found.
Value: 9.5 V
